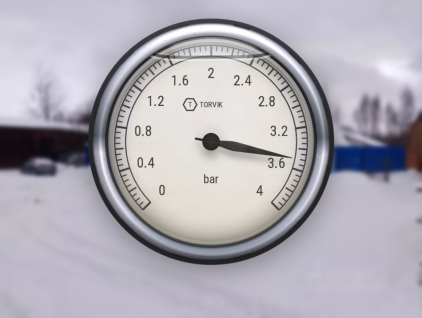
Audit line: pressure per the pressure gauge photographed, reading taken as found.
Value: 3.5 bar
